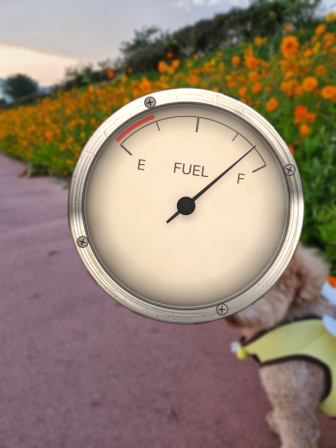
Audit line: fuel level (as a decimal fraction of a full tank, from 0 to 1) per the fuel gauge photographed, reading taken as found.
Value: 0.875
